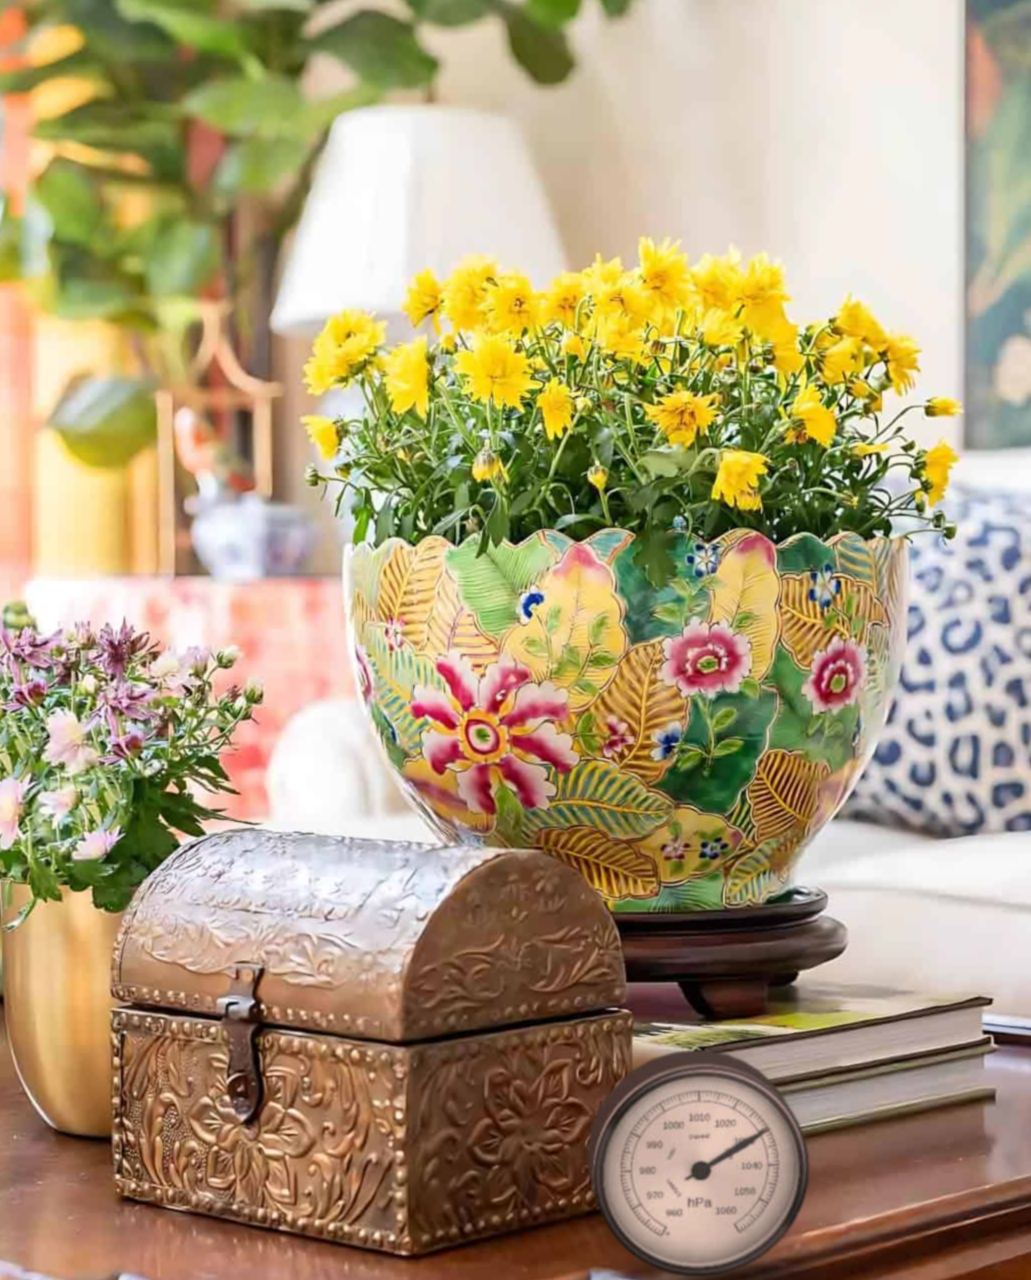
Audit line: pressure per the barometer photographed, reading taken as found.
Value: 1030 hPa
